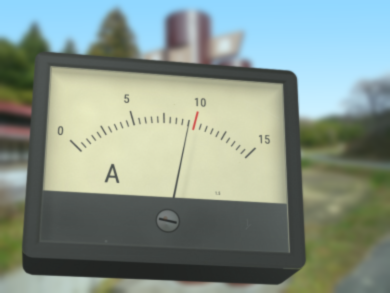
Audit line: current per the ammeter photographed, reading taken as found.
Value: 9.5 A
